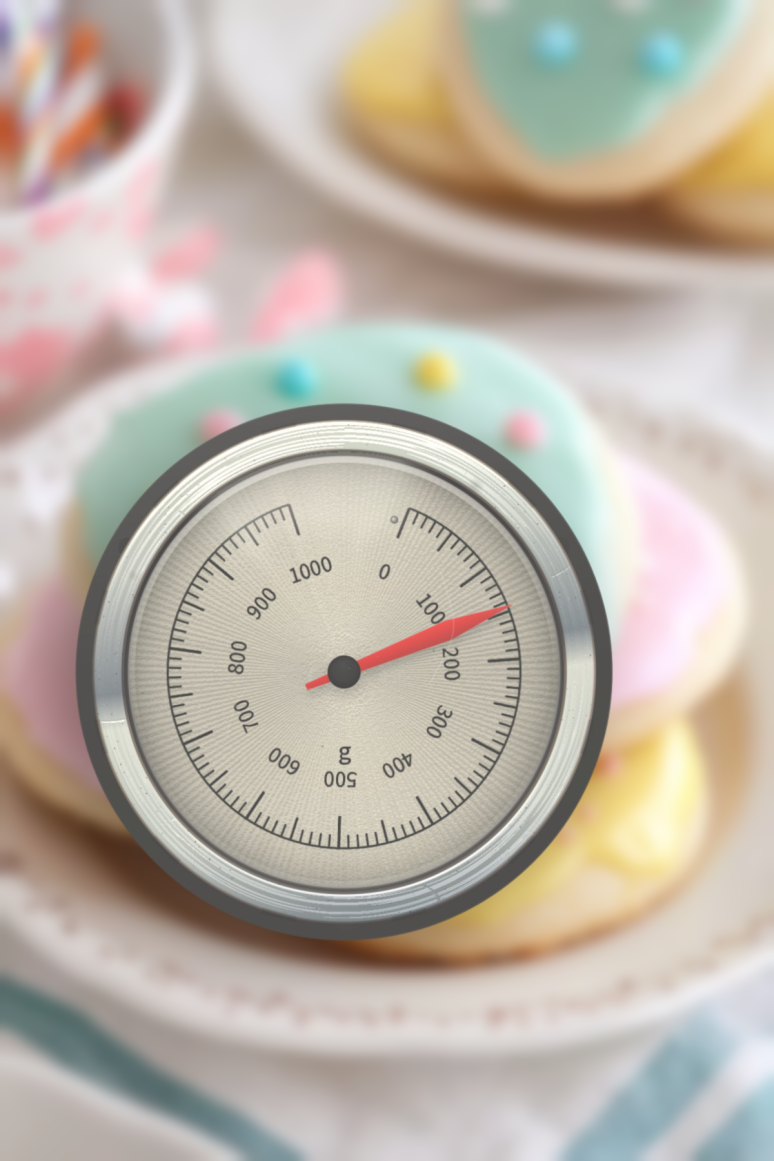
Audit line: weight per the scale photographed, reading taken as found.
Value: 145 g
